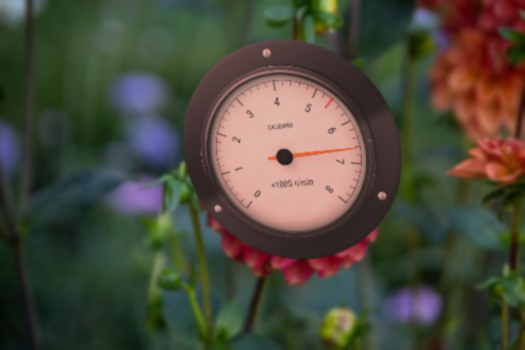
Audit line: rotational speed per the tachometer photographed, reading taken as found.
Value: 6600 rpm
